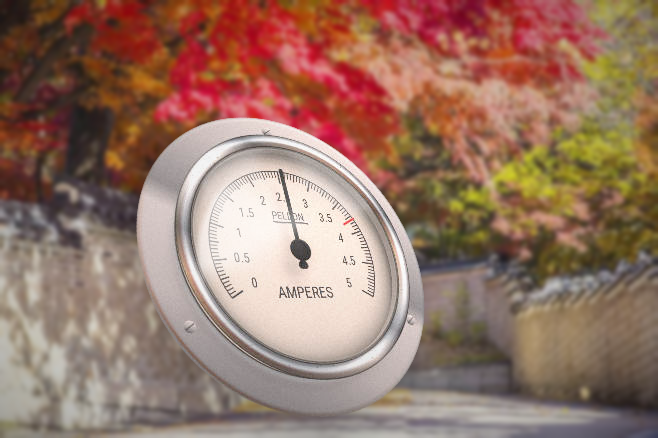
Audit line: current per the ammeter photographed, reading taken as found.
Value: 2.5 A
